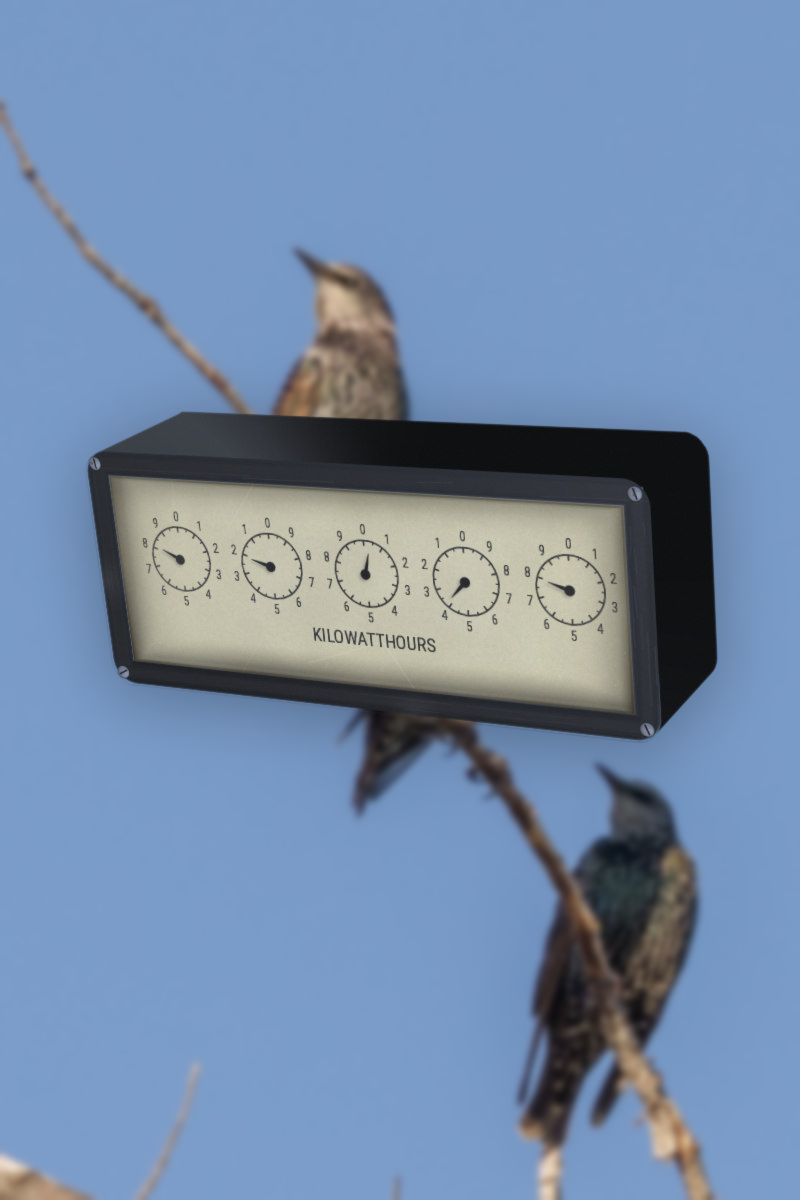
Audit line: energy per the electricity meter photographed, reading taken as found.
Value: 82038 kWh
